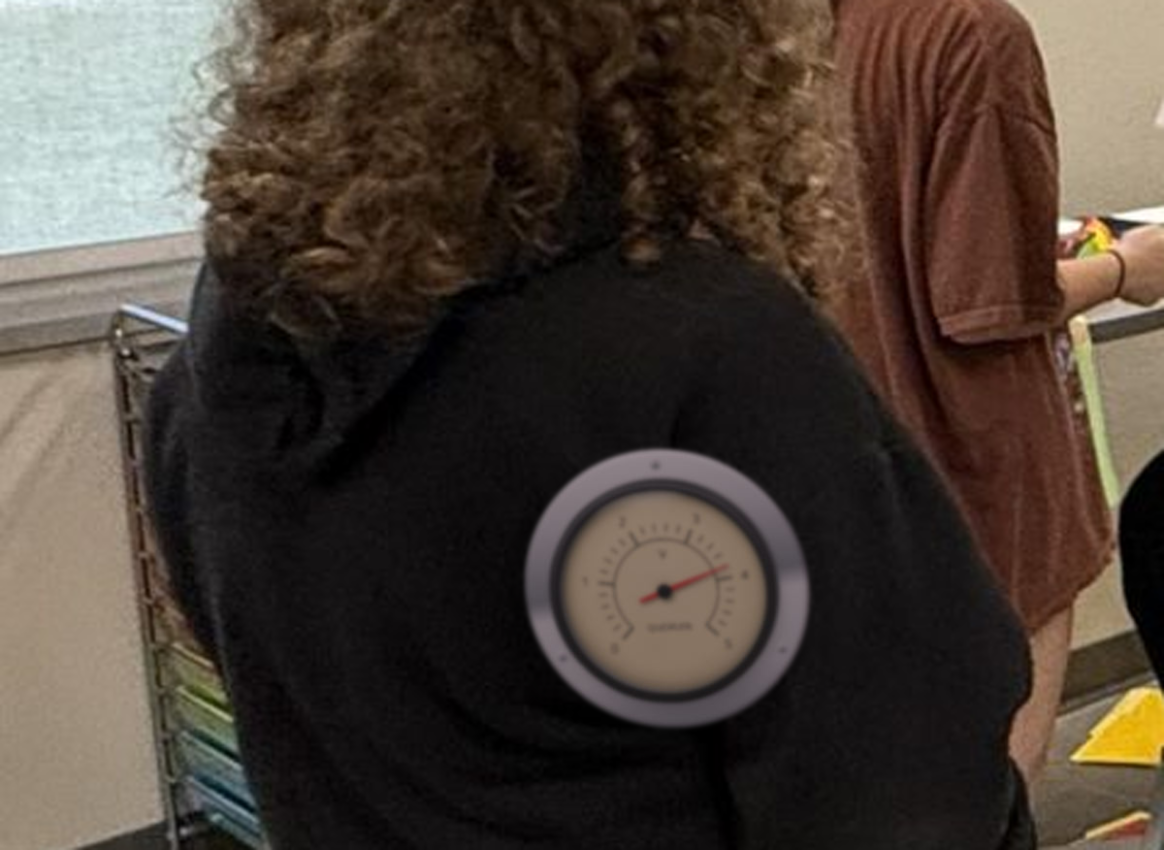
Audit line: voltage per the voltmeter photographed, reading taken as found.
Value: 3.8 V
